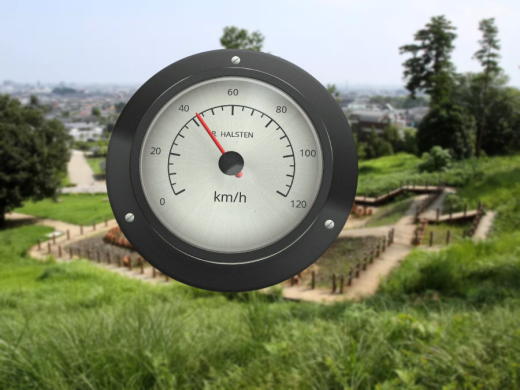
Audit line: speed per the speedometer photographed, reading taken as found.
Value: 42.5 km/h
